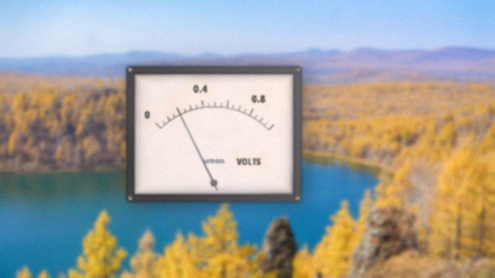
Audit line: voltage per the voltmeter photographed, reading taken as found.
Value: 0.2 V
